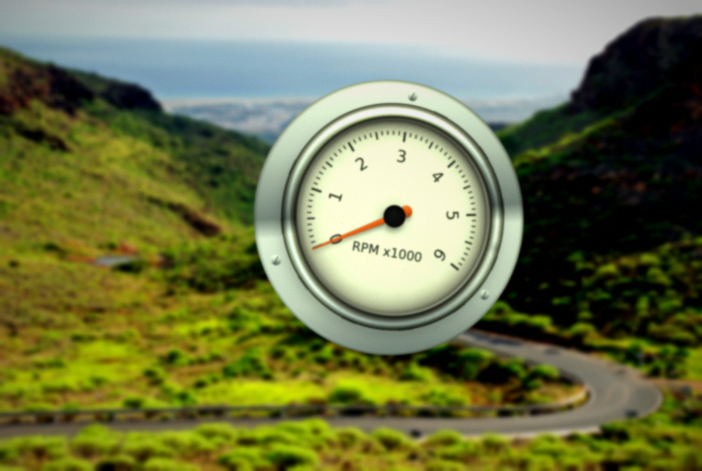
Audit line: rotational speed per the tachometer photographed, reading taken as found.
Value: 0 rpm
